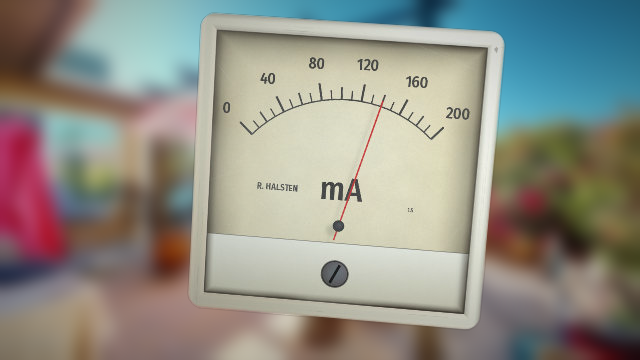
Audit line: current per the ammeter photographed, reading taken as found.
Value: 140 mA
